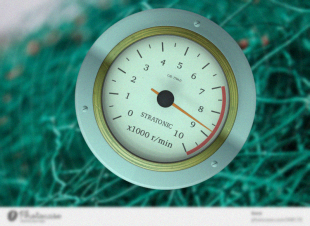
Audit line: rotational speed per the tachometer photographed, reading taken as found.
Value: 8750 rpm
